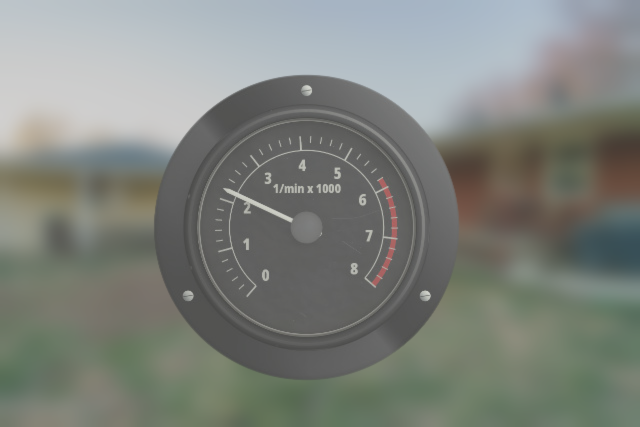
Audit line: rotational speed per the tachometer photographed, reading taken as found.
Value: 2200 rpm
